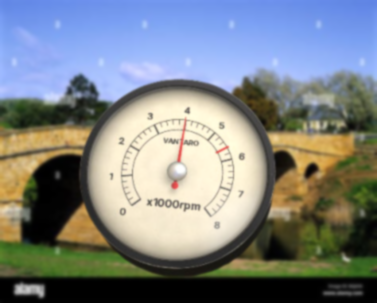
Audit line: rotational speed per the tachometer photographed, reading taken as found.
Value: 4000 rpm
